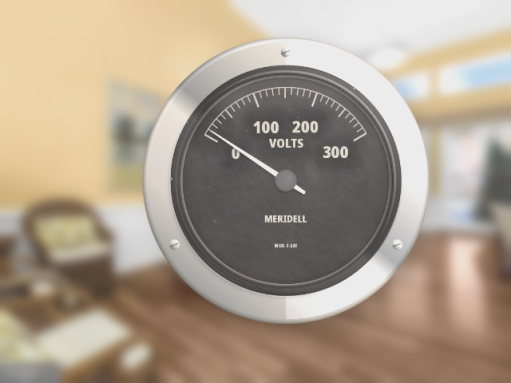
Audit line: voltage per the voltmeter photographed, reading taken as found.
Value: 10 V
